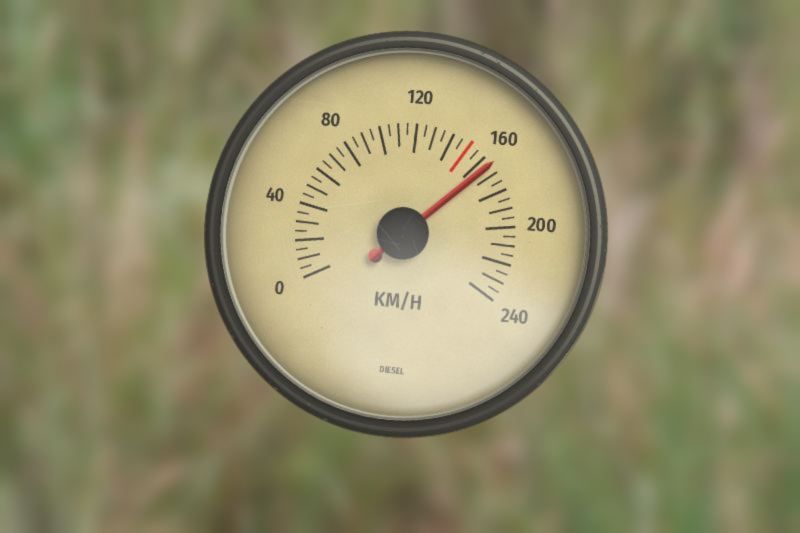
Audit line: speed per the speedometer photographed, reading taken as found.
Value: 165 km/h
